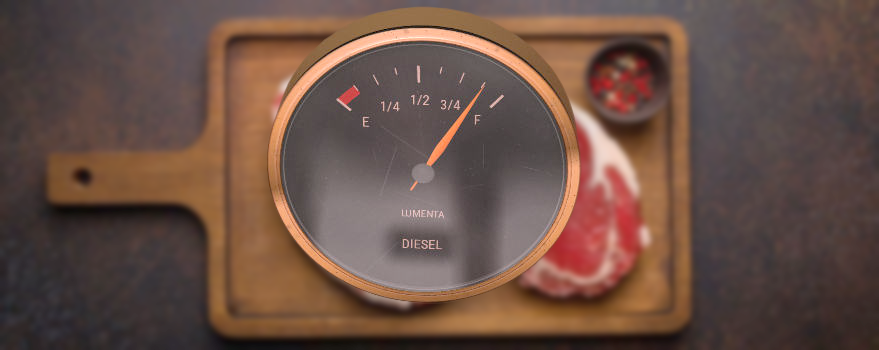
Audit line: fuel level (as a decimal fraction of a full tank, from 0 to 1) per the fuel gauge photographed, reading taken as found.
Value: 0.875
